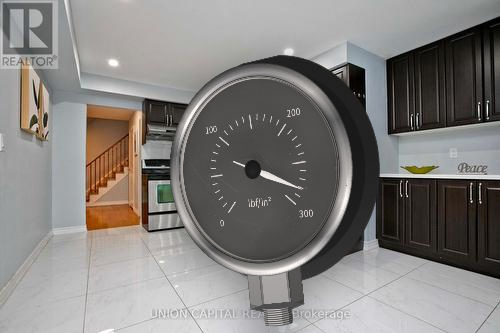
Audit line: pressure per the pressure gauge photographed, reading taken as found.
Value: 280 psi
